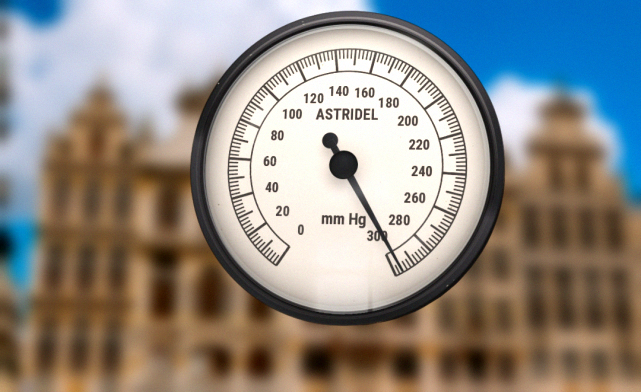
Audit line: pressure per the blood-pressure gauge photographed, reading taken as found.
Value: 296 mmHg
